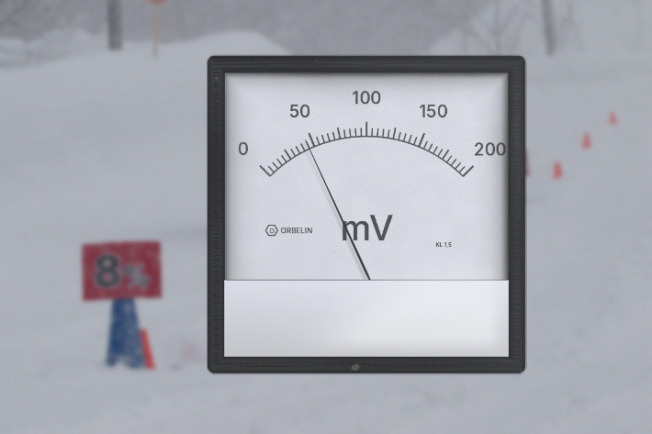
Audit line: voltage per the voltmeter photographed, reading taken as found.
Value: 45 mV
